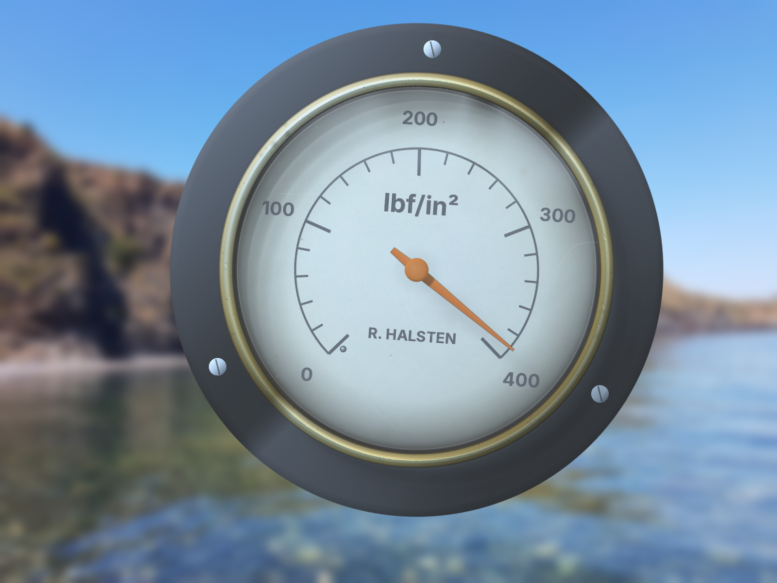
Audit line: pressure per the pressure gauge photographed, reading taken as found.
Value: 390 psi
